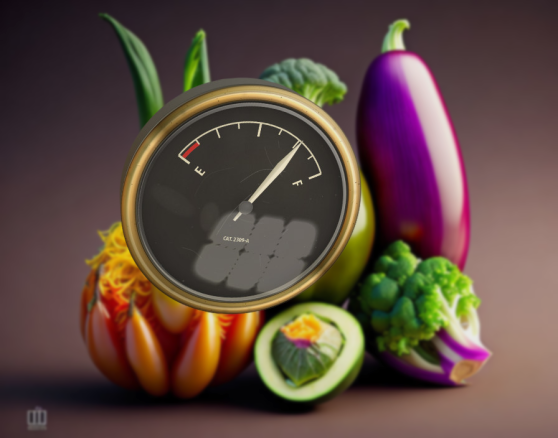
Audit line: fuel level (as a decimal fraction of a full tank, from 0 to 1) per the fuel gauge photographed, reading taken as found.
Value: 0.75
